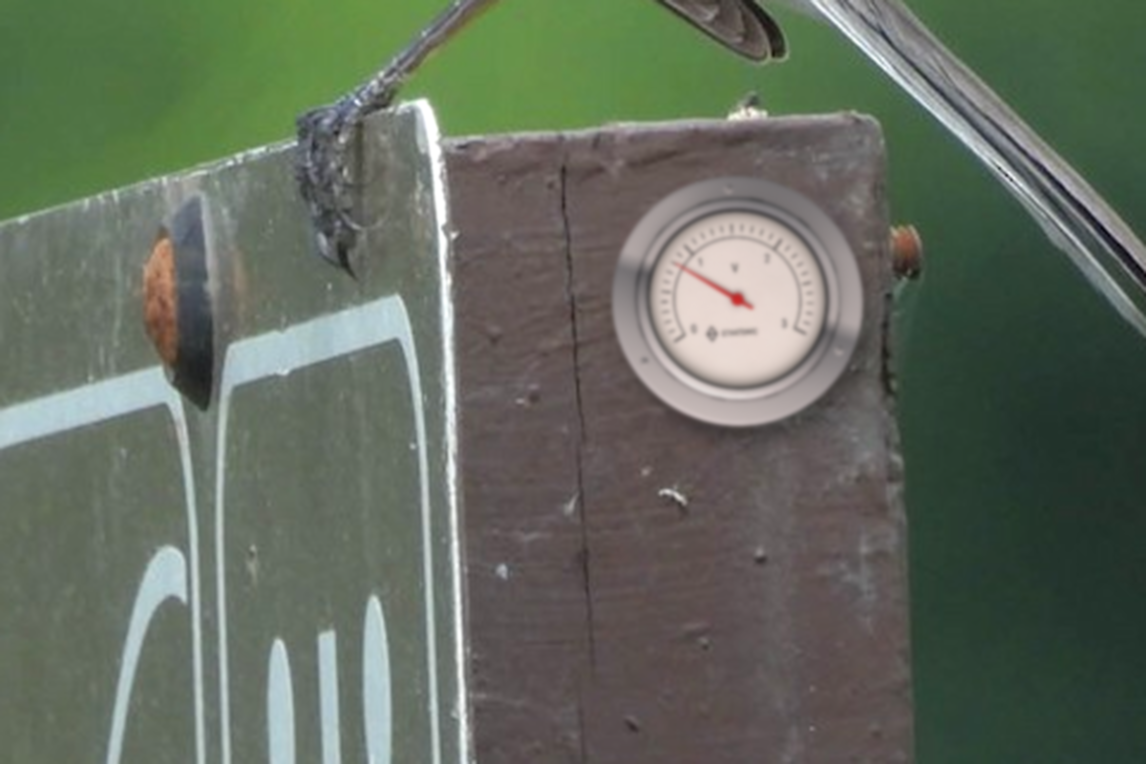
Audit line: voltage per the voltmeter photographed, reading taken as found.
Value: 0.8 V
